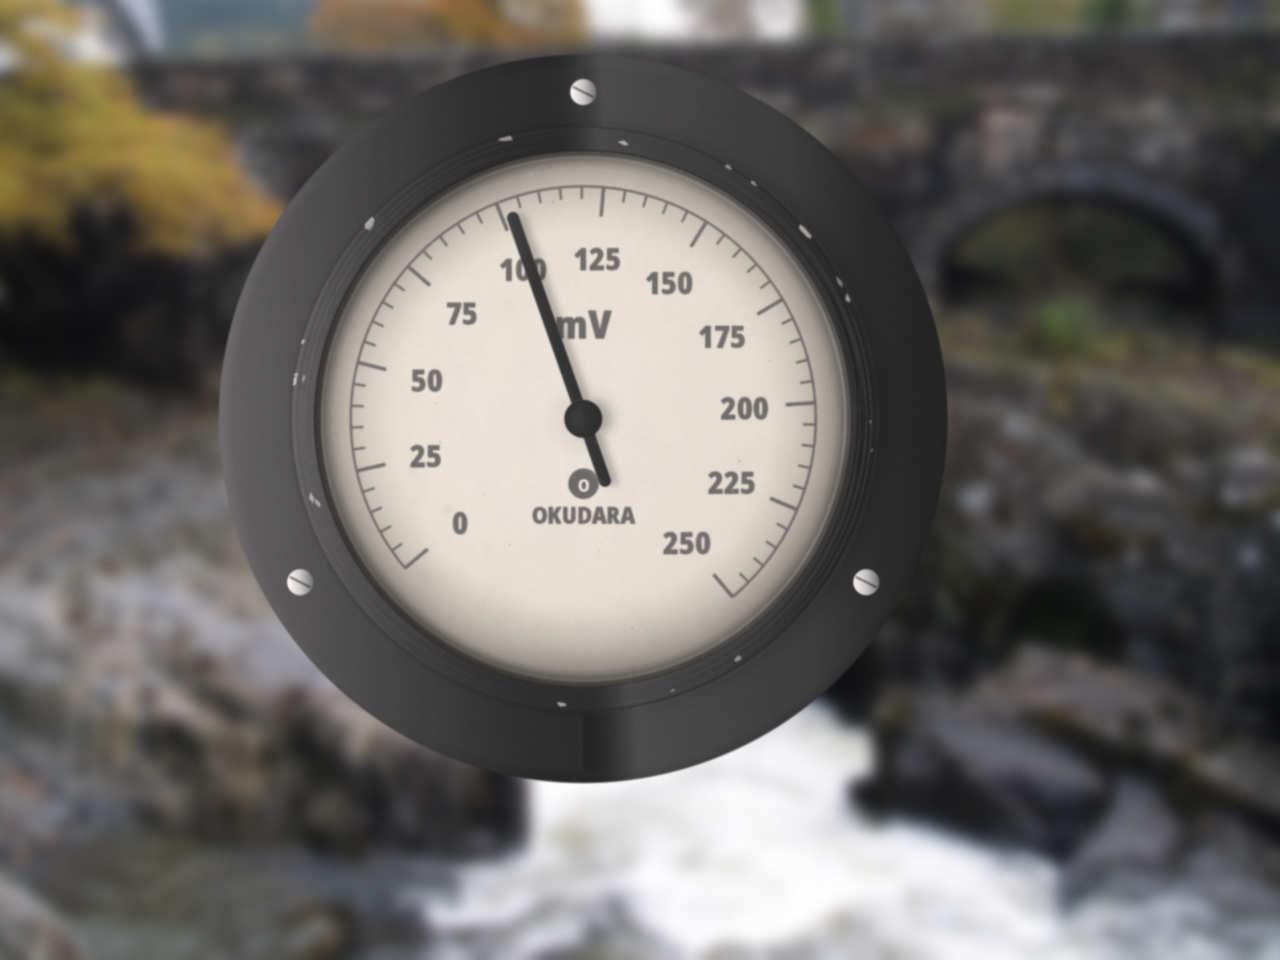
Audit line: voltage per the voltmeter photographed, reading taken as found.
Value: 102.5 mV
